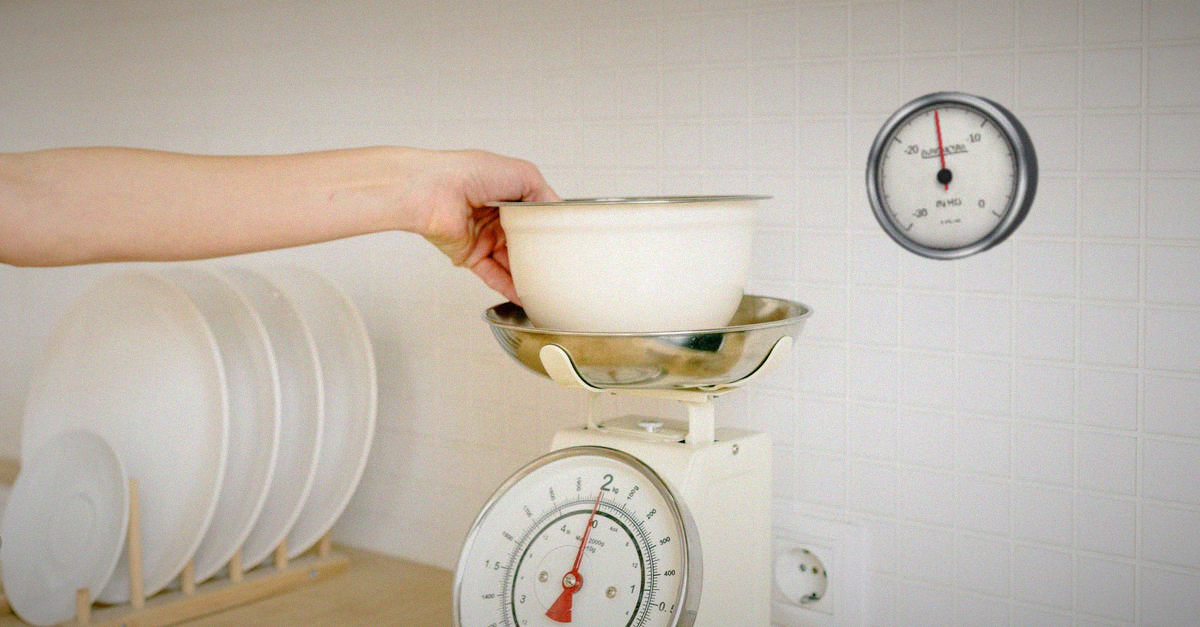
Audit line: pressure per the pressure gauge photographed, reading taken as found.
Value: -15 inHg
